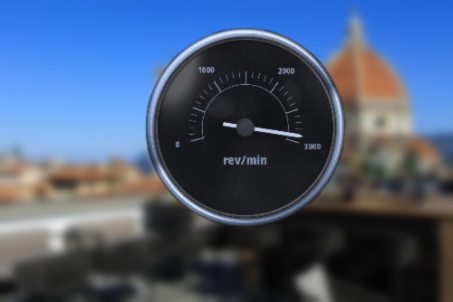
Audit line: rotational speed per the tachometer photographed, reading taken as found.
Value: 2900 rpm
